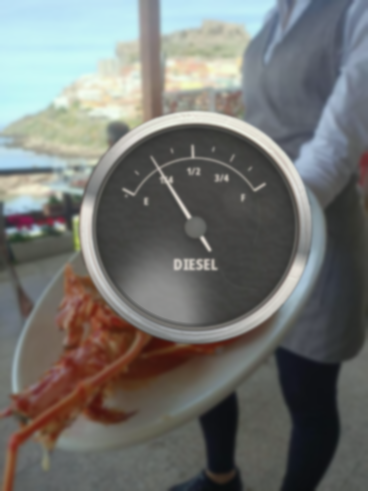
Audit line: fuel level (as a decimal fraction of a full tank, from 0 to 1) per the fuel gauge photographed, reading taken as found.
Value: 0.25
